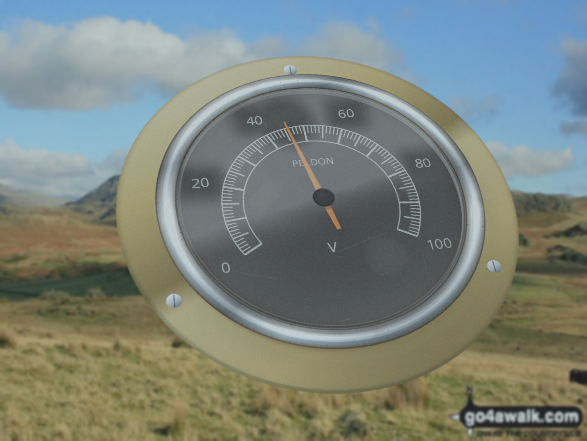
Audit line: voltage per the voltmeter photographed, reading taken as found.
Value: 45 V
